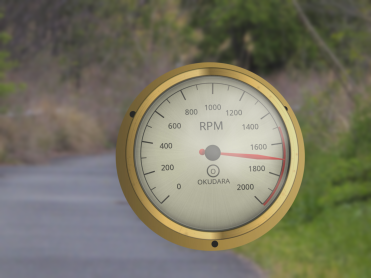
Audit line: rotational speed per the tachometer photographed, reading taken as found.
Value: 1700 rpm
